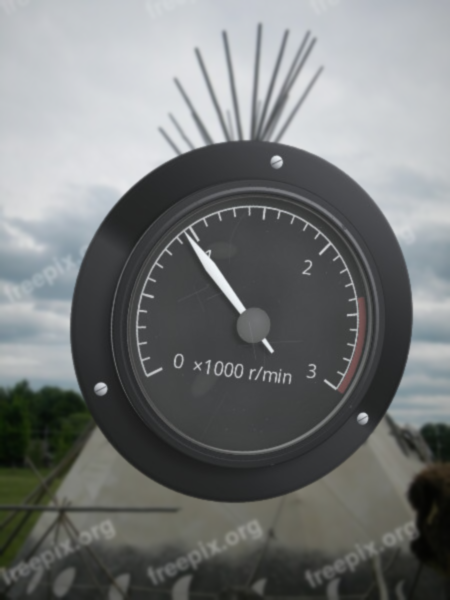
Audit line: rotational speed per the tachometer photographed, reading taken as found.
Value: 950 rpm
